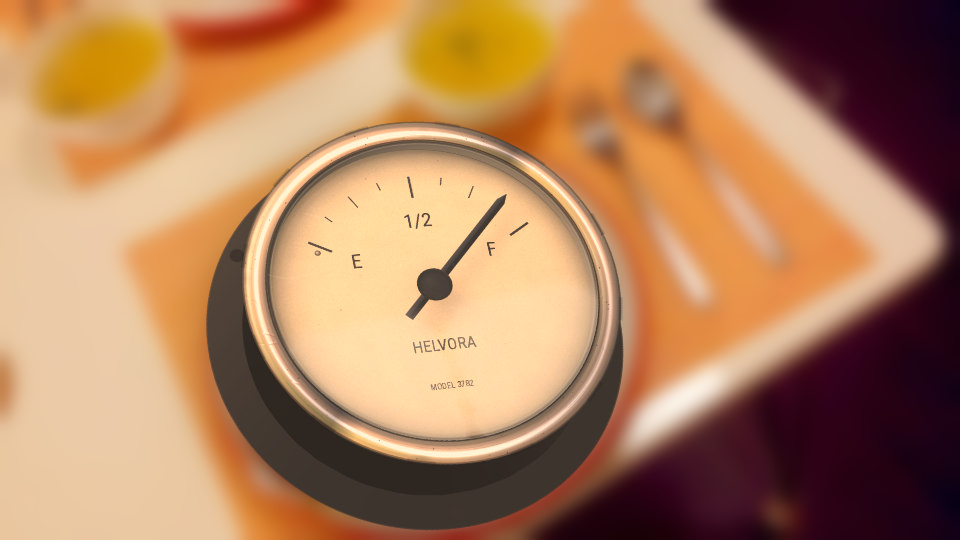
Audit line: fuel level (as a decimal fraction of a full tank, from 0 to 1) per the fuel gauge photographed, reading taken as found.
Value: 0.875
